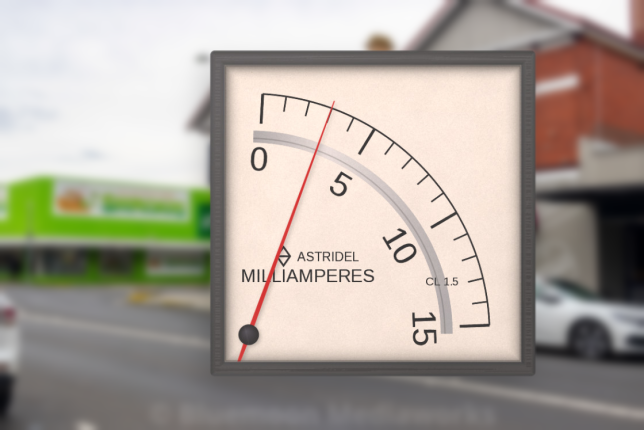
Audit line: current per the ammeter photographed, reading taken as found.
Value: 3 mA
